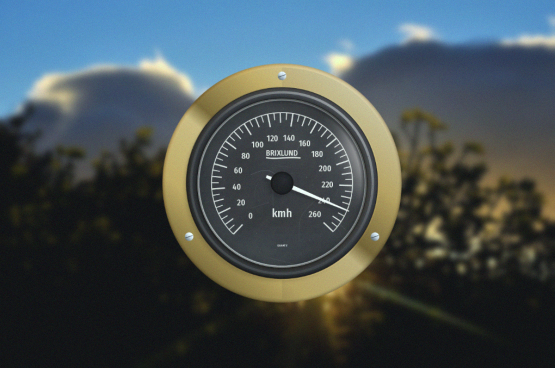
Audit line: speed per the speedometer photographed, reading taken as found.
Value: 240 km/h
